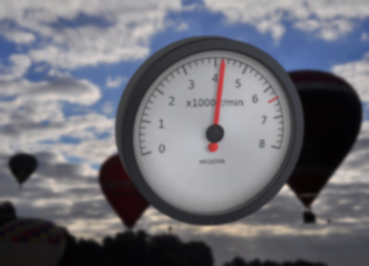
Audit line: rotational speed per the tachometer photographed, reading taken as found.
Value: 4200 rpm
